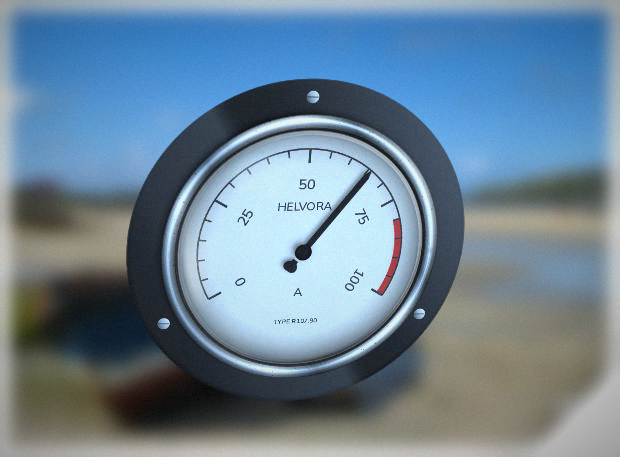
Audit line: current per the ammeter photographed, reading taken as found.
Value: 65 A
